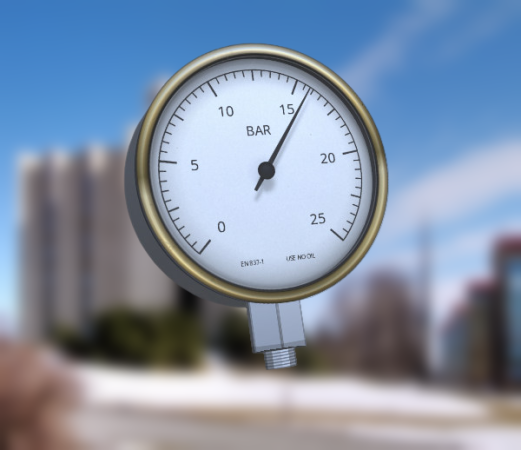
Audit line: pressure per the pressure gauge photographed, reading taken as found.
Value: 15.75 bar
